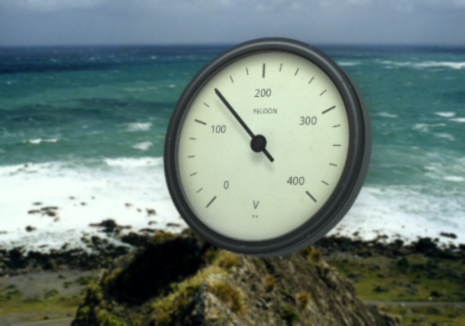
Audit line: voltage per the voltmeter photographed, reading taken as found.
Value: 140 V
